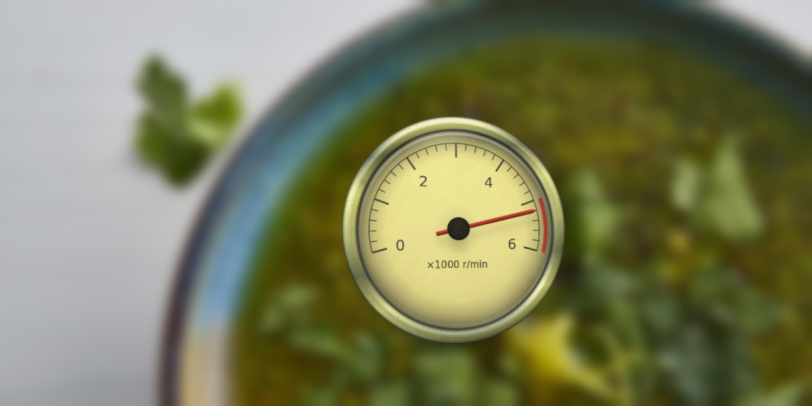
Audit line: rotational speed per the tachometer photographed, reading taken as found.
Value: 5200 rpm
